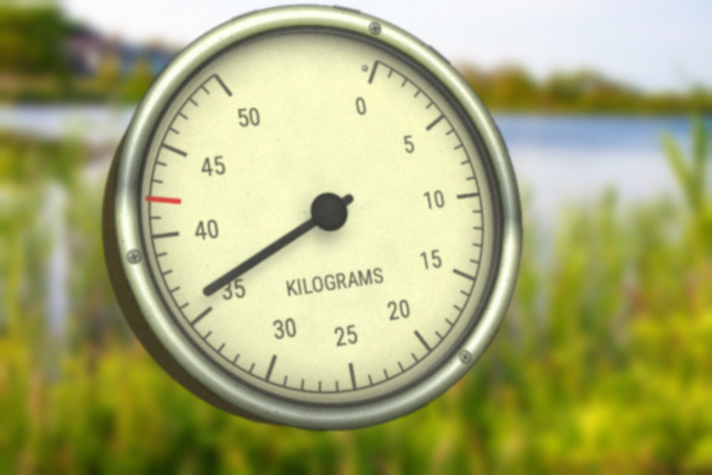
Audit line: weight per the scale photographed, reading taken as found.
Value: 36 kg
